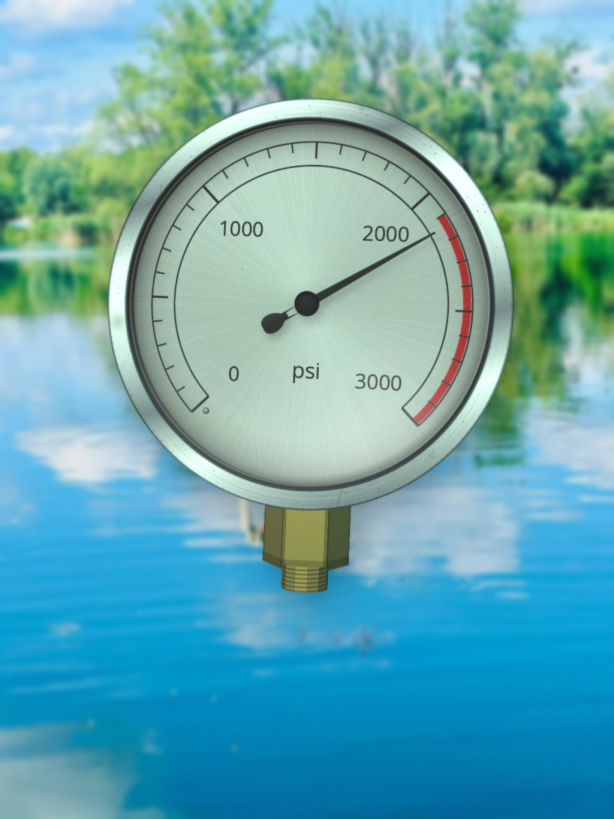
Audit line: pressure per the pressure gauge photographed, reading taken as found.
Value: 2150 psi
